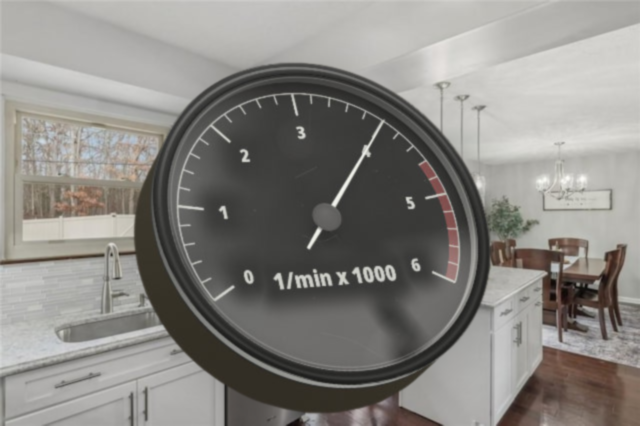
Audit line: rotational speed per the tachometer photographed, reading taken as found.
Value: 4000 rpm
